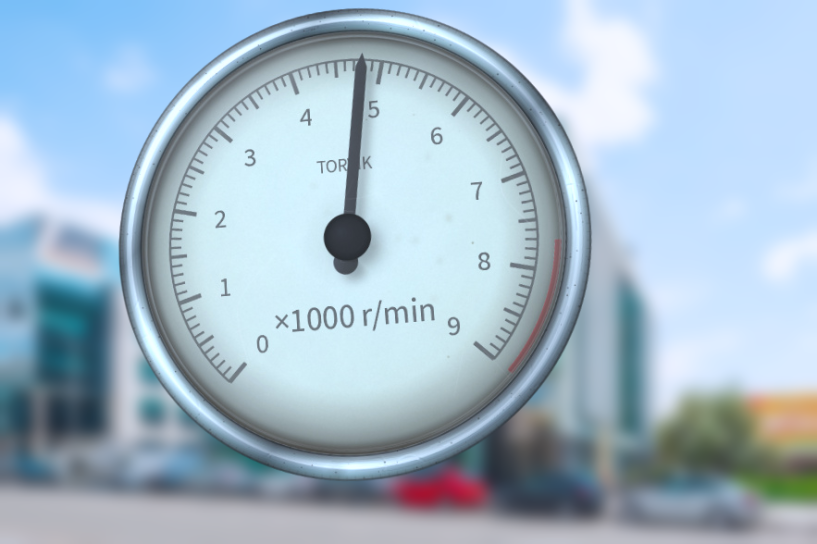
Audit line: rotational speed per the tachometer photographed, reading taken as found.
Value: 4800 rpm
